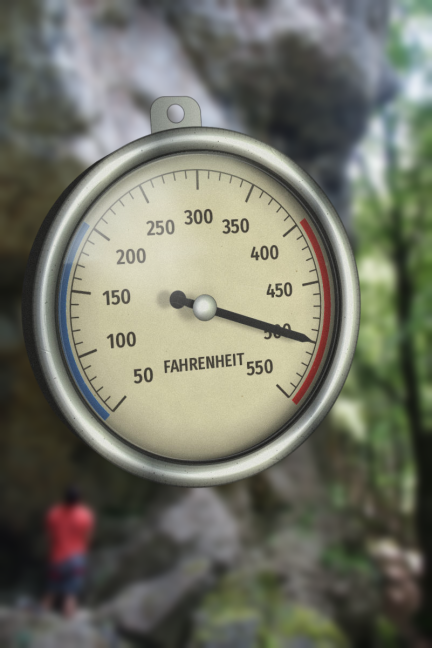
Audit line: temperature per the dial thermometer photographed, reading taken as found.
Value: 500 °F
